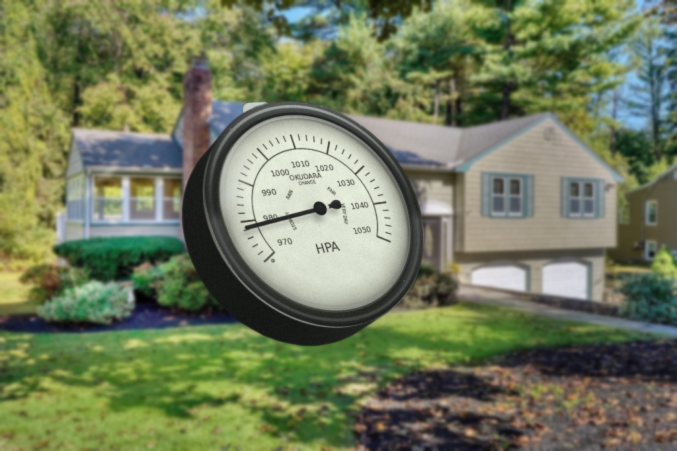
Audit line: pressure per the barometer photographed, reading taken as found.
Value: 978 hPa
